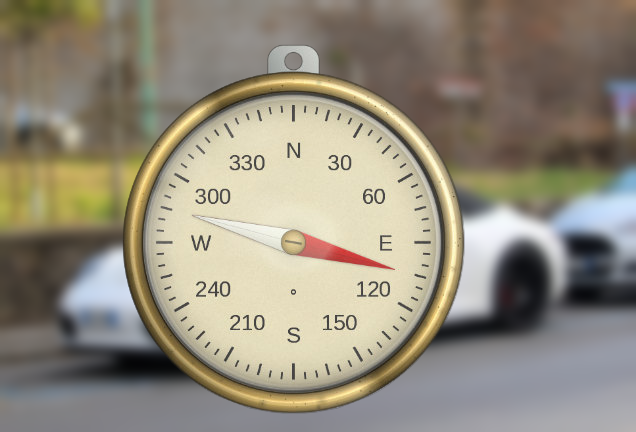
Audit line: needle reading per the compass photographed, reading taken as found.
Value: 105 °
